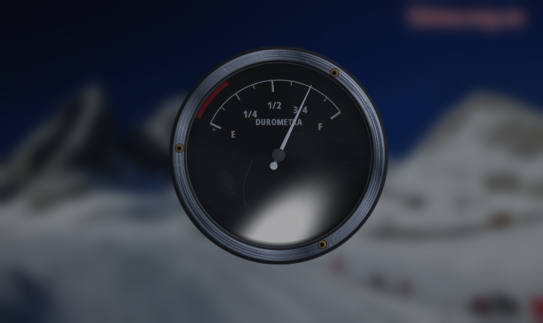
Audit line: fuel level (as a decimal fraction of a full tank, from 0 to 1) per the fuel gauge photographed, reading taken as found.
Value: 0.75
